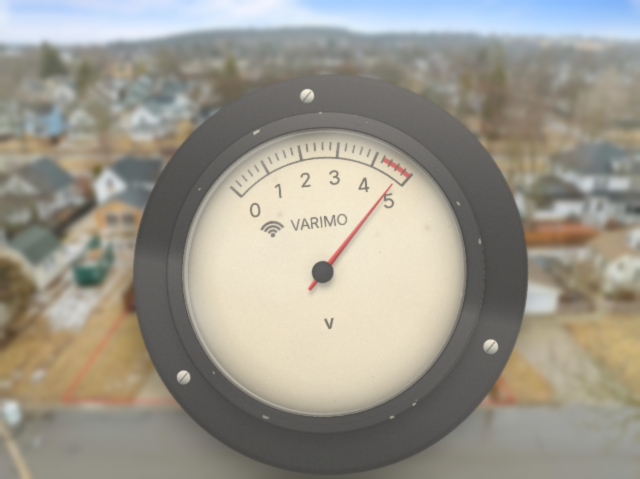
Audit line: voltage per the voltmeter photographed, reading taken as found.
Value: 4.8 V
